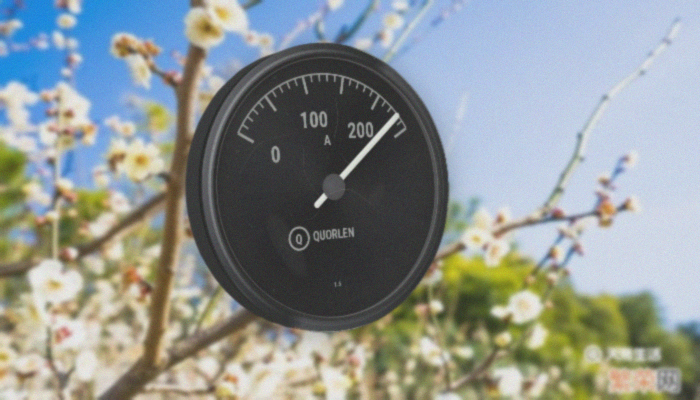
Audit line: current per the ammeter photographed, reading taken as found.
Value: 230 A
